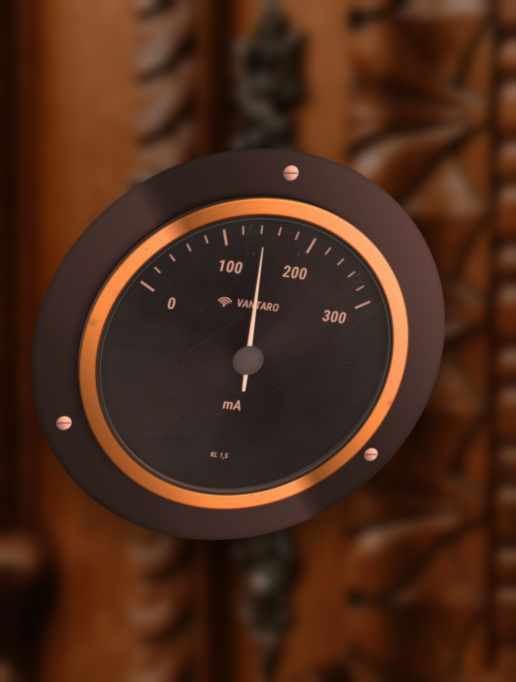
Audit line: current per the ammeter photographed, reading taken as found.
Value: 140 mA
